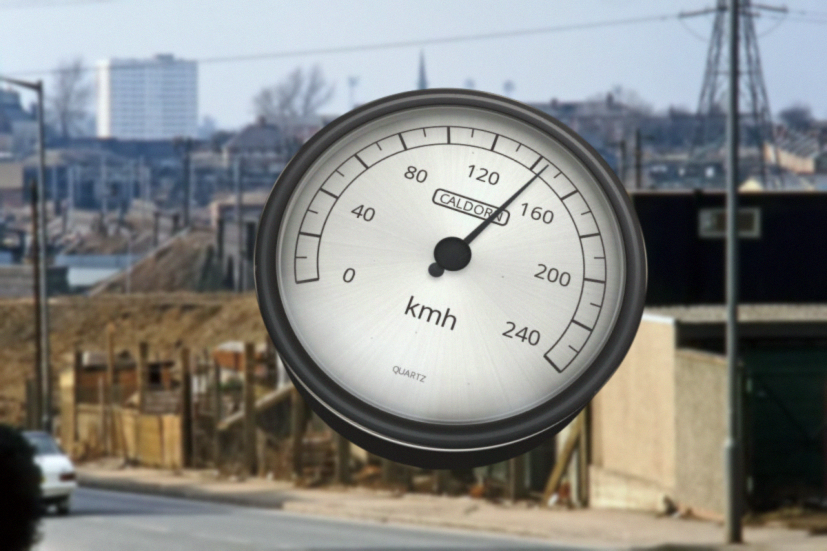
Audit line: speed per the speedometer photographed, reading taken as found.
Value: 145 km/h
